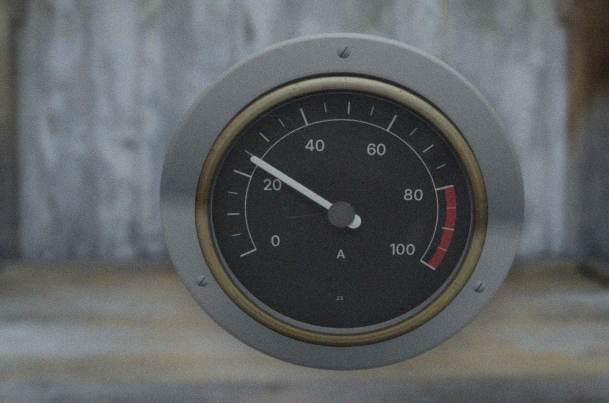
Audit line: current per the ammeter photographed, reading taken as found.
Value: 25 A
